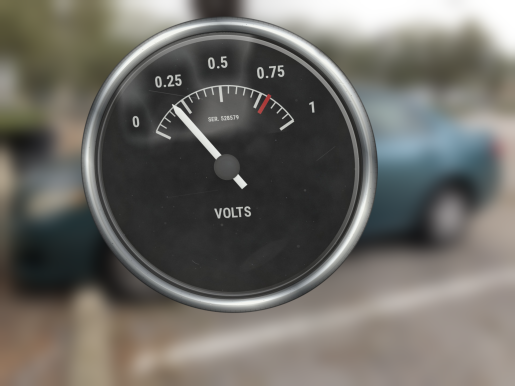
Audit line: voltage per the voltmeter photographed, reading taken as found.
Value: 0.2 V
